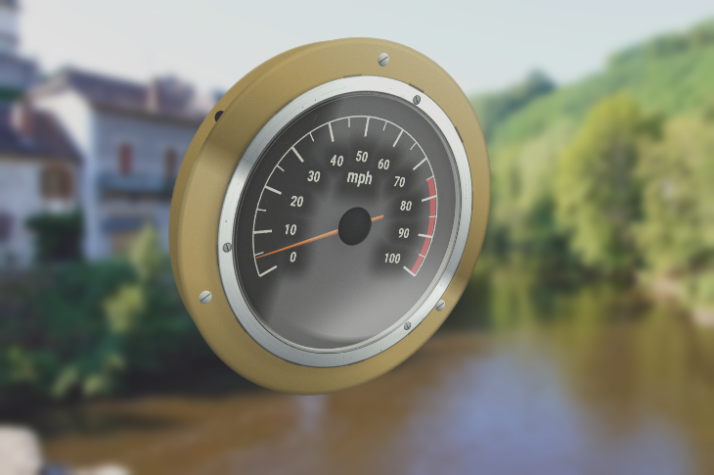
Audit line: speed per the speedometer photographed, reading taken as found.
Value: 5 mph
